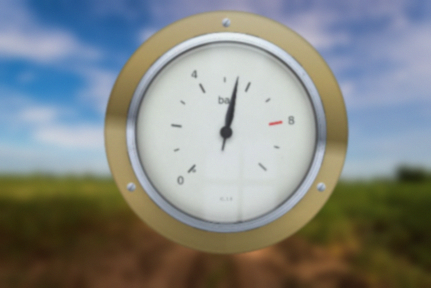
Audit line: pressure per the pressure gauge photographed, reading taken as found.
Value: 5.5 bar
